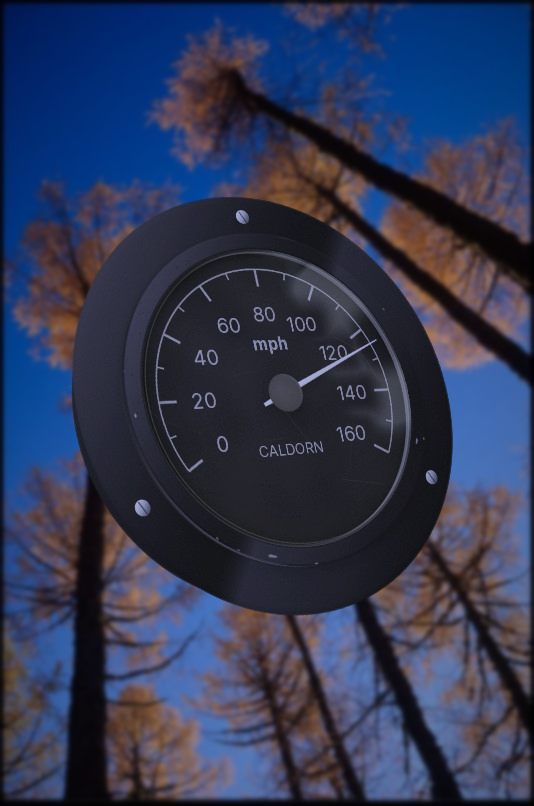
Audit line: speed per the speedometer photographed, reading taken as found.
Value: 125 mph
